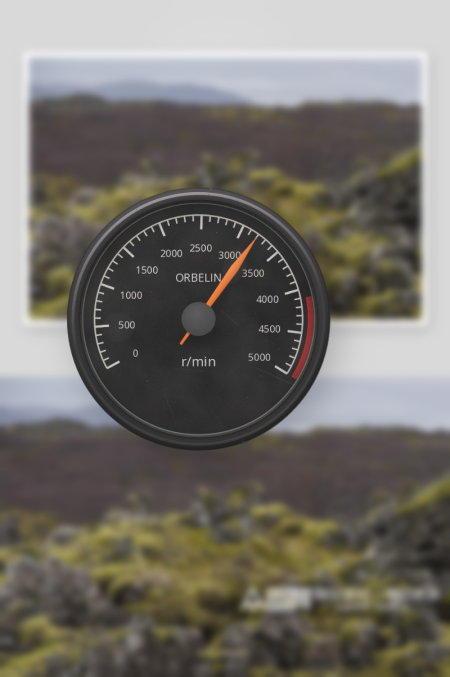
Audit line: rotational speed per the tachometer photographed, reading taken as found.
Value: 3200 rpm
